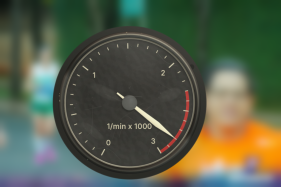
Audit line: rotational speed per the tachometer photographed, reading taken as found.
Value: 2800 rpm
